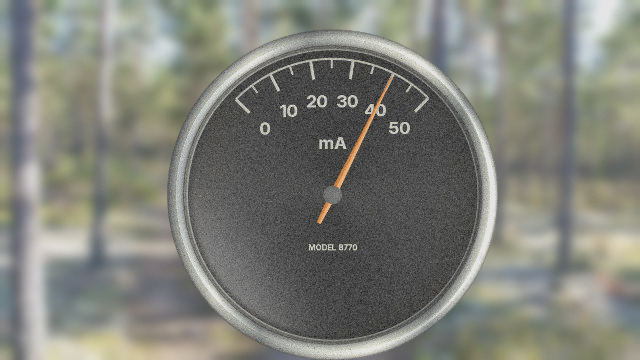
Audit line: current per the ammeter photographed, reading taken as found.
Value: 40 mA
